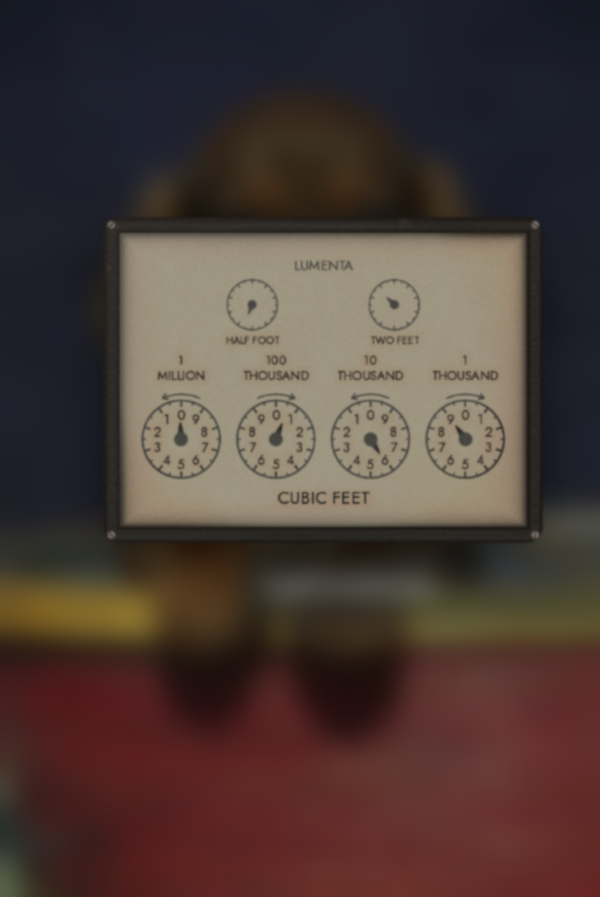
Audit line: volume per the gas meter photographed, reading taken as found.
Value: 5900 ft³
